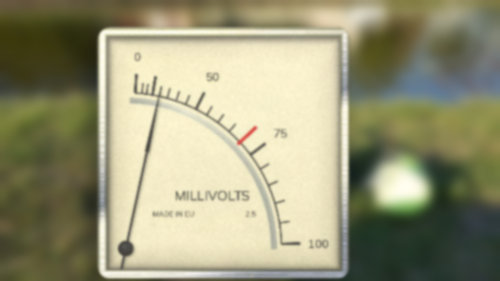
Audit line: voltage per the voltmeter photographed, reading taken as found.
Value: 30 mV
